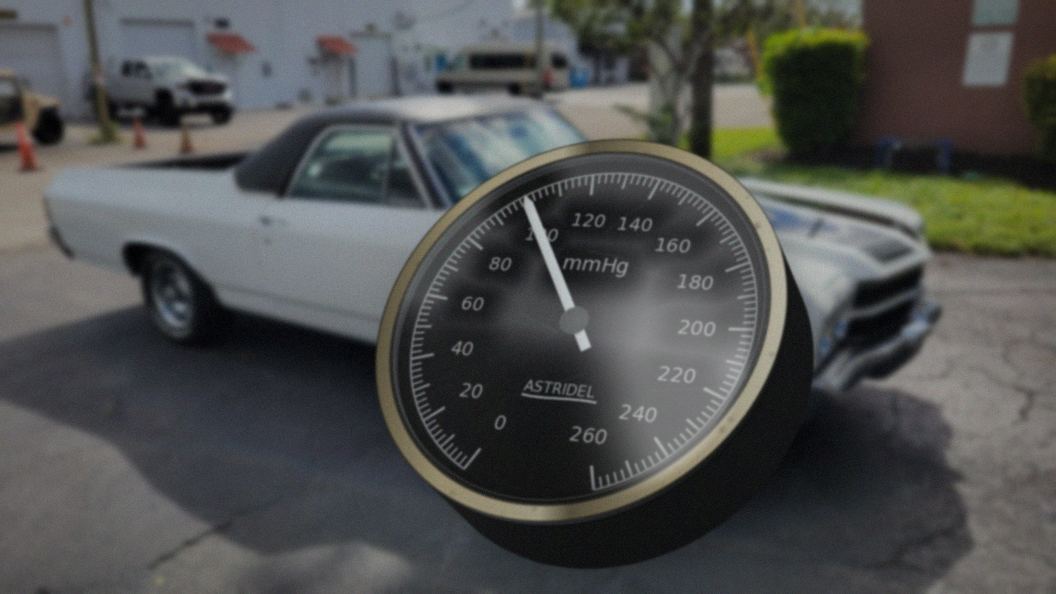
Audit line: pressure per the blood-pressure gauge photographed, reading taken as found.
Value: 100 mmHg
